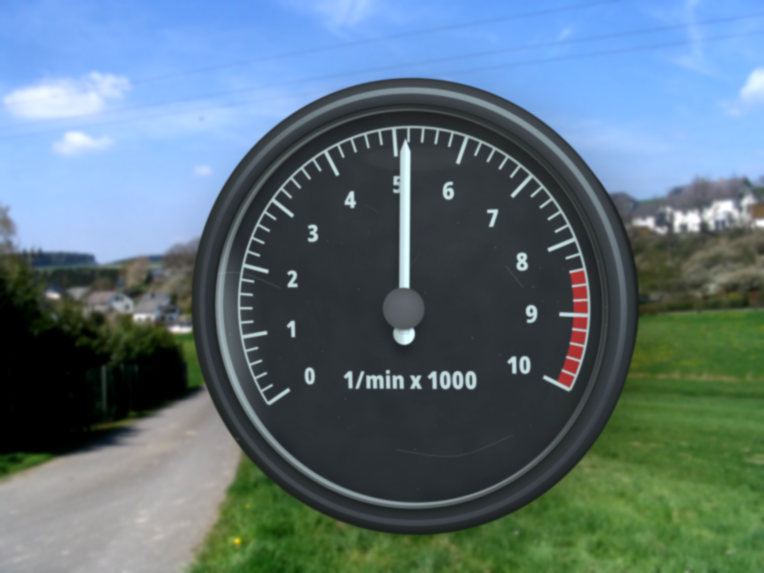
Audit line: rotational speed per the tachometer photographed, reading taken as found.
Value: 5200 rpm
